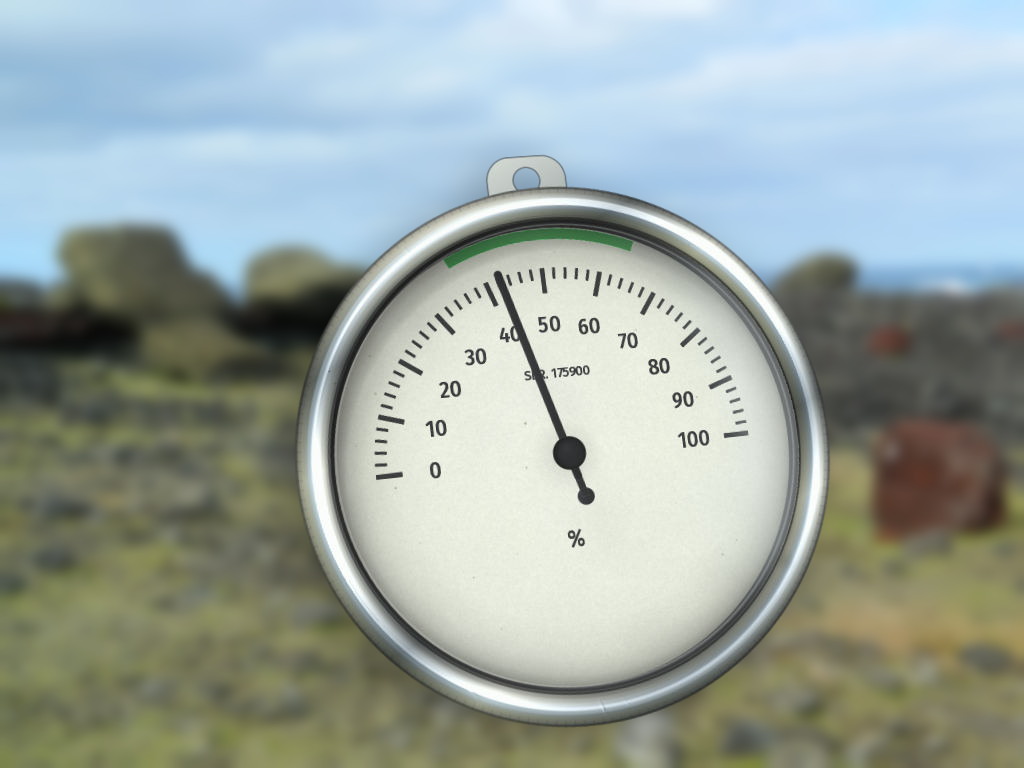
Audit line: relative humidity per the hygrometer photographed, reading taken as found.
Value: 42 %
